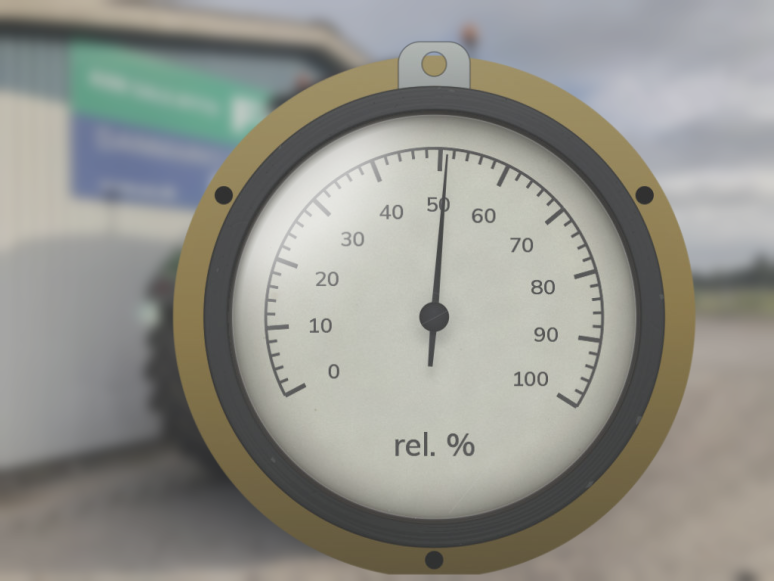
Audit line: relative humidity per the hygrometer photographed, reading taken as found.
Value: 51 %
